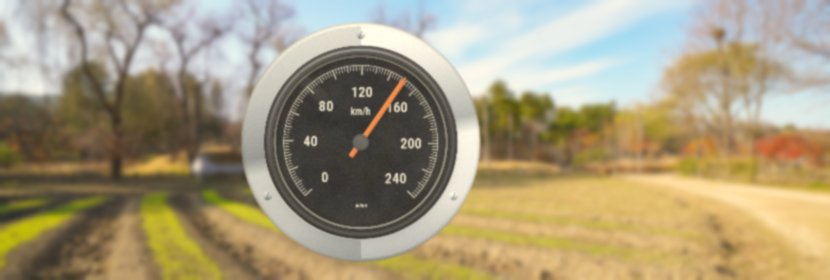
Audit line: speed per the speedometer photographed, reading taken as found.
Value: 150 km/h
